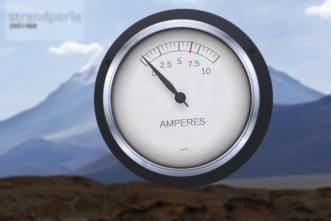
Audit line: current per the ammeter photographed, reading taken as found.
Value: 0.5 A
